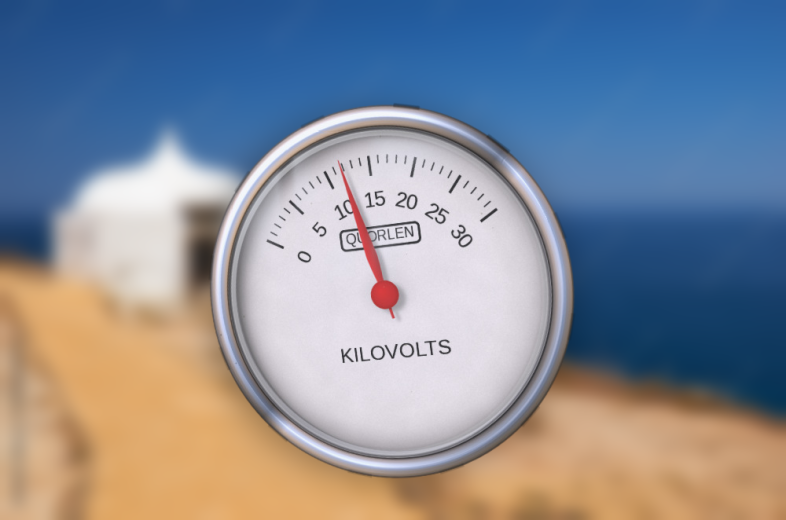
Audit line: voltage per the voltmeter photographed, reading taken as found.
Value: 12 kV
